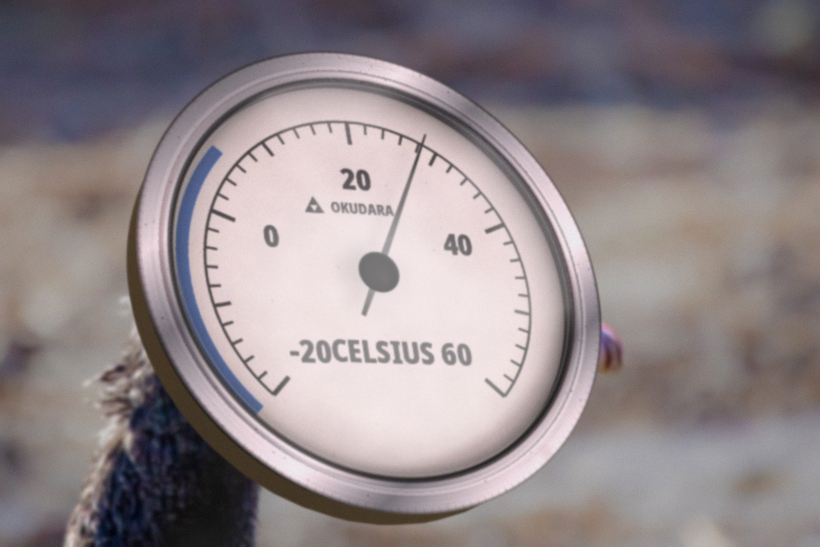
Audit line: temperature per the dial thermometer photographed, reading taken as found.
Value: 28 °C
